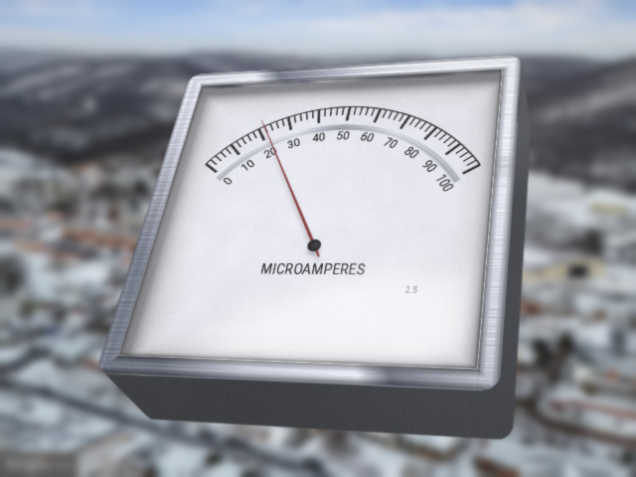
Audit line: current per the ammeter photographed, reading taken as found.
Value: 22 µA
